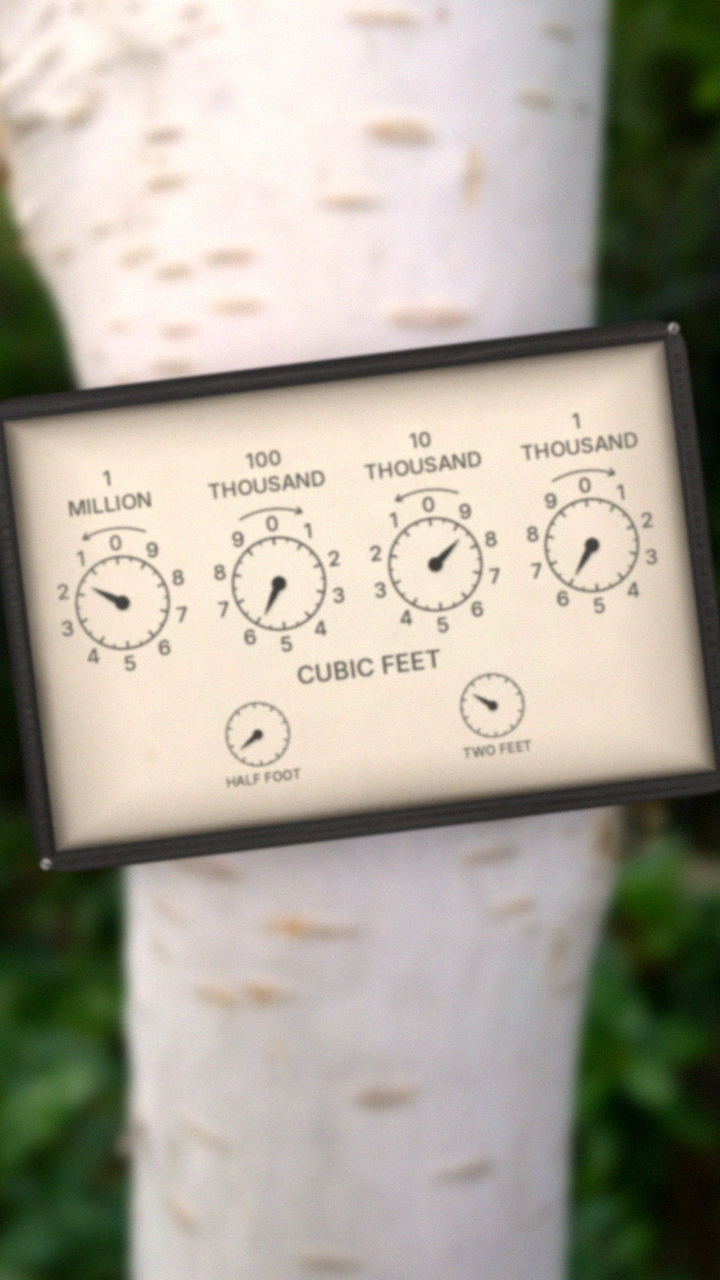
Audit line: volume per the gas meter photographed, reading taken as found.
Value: 158600 ft³
